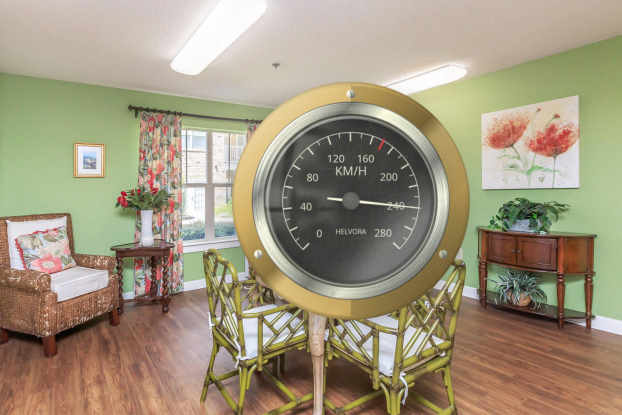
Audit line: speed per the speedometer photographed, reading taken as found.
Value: 240 km/h
